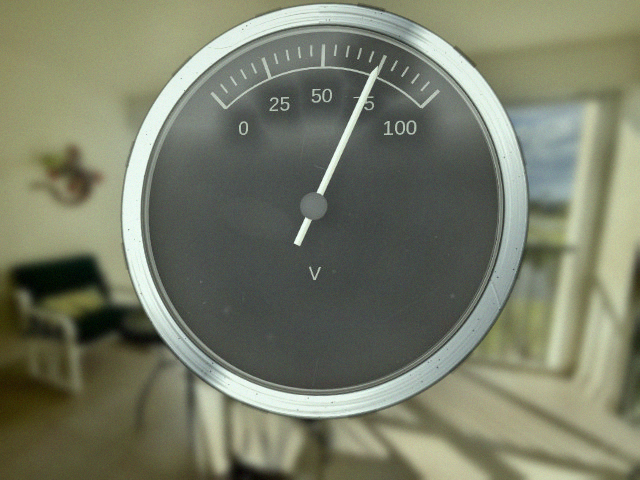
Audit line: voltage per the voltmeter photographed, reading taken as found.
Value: 75 V
